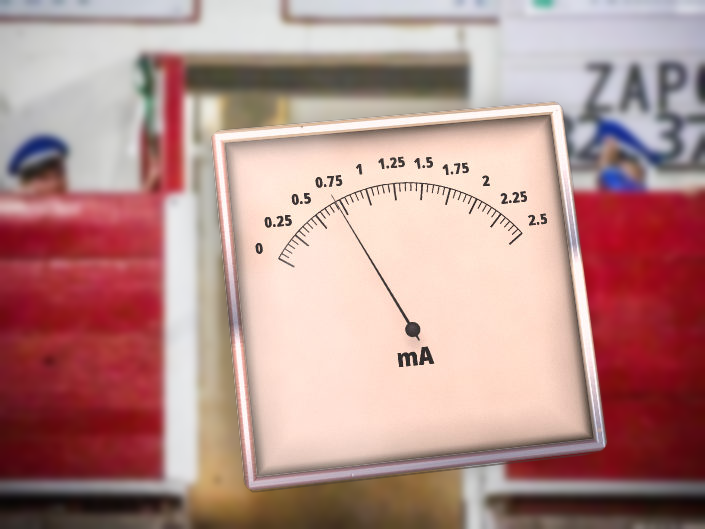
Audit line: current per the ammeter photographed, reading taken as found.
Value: 0.7 mA
